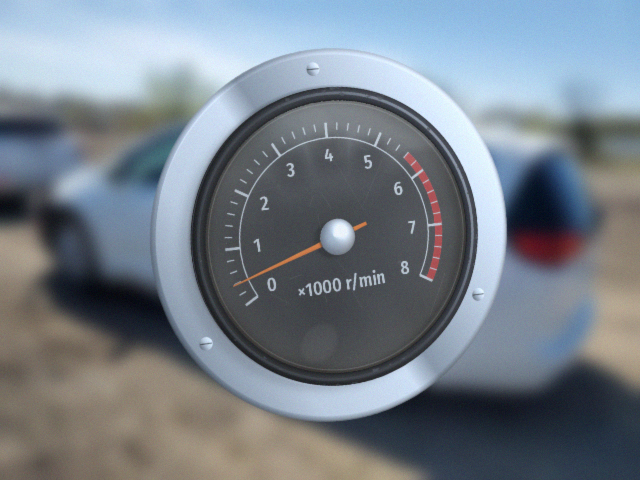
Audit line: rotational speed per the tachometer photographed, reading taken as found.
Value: 400 rpm
